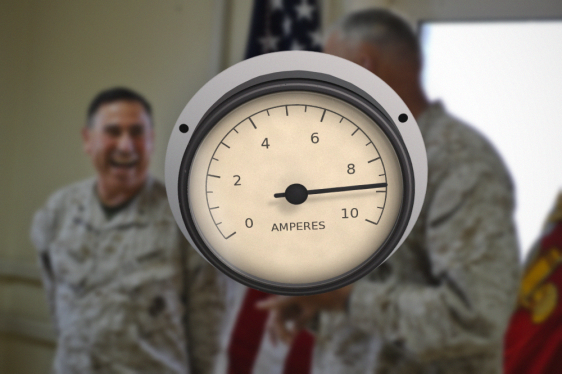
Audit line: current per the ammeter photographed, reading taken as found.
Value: 8.75 A
